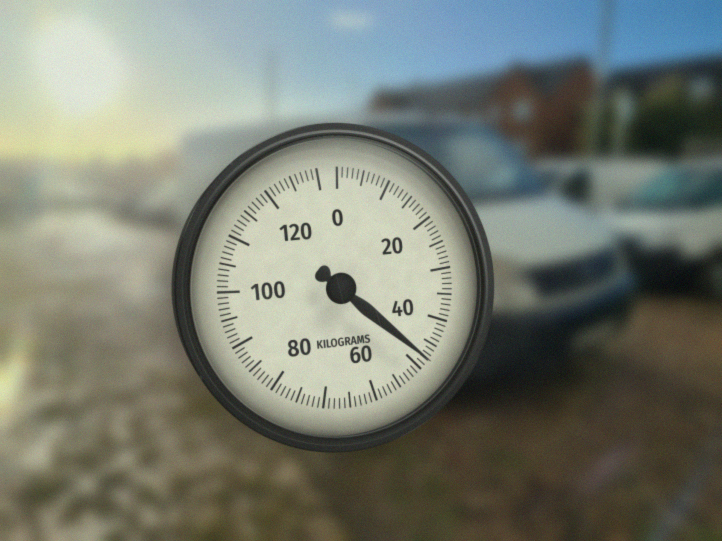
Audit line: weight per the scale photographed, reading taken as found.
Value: 48 kg
